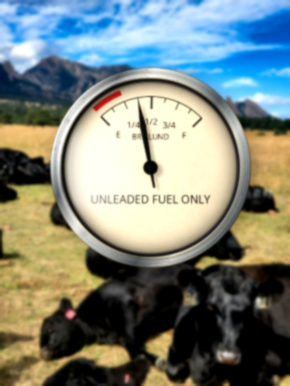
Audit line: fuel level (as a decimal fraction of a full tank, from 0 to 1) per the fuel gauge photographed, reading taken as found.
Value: 0.375
